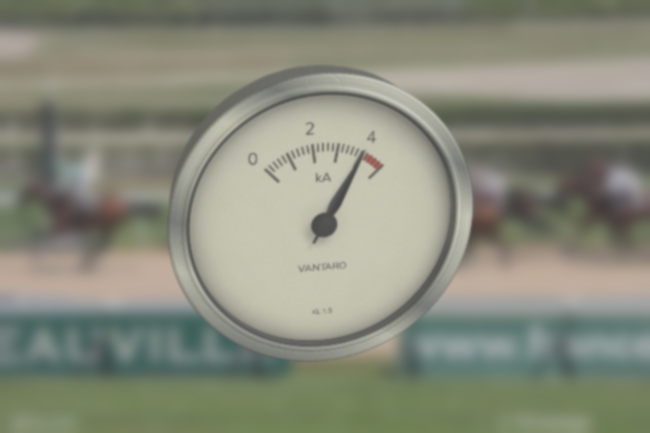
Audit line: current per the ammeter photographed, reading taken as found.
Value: 4 kA
